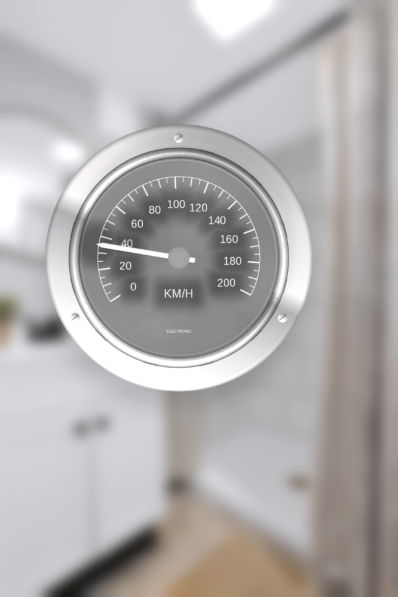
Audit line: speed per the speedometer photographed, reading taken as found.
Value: 35 km/h
